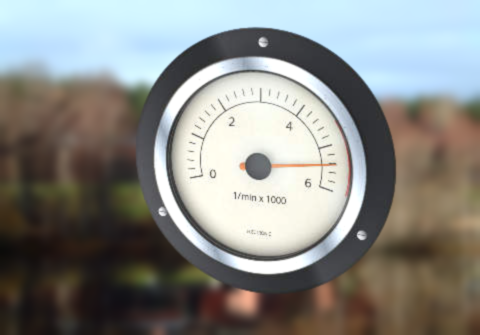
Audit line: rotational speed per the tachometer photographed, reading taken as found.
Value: 5400 rpm
